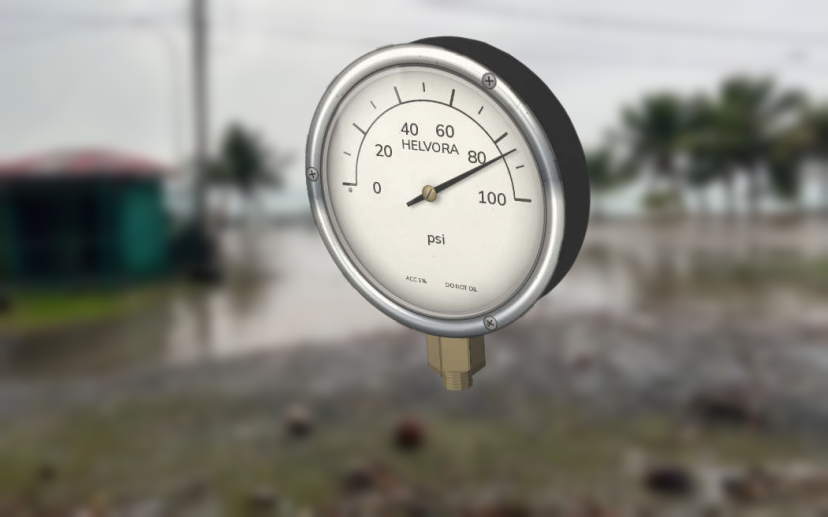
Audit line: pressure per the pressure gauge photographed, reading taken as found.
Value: 85 psi
